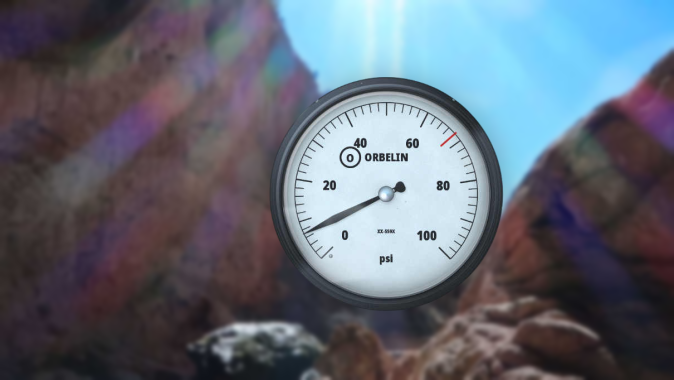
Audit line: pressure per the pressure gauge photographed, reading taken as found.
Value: 7 psi
